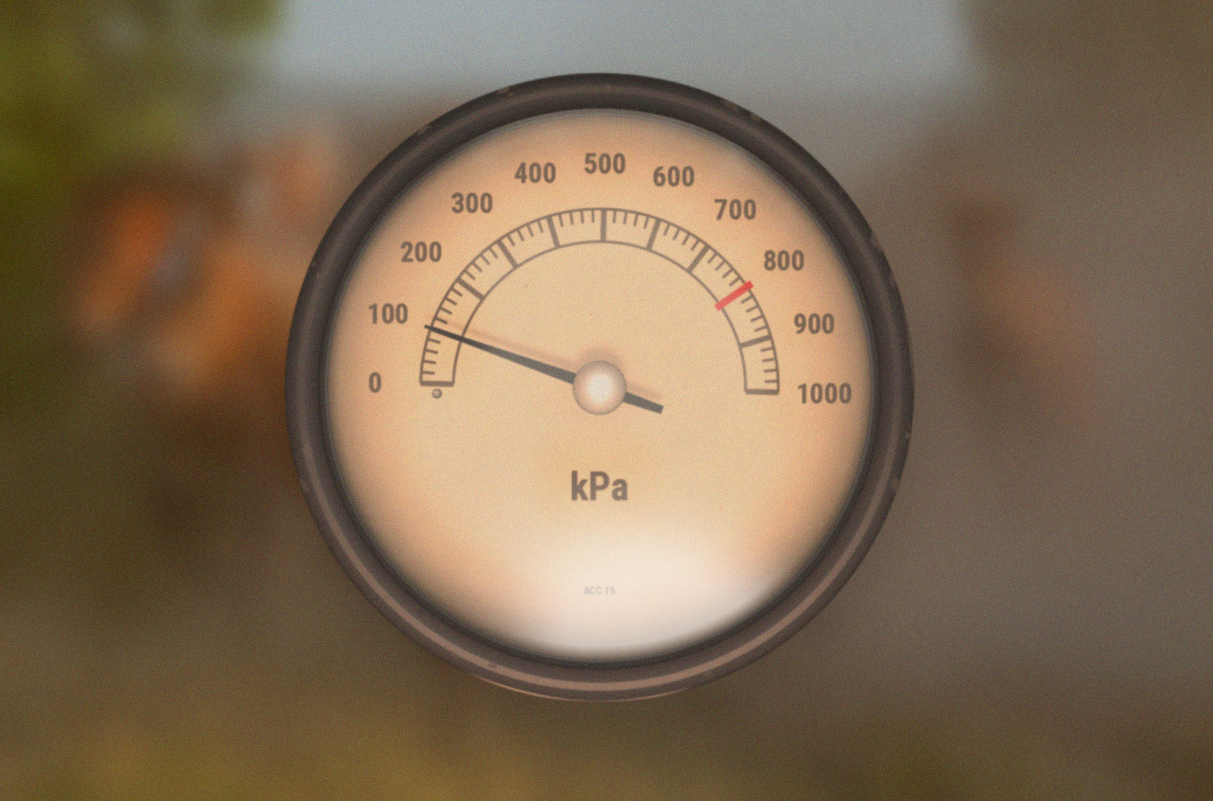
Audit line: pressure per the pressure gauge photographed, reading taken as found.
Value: 100 kPa
